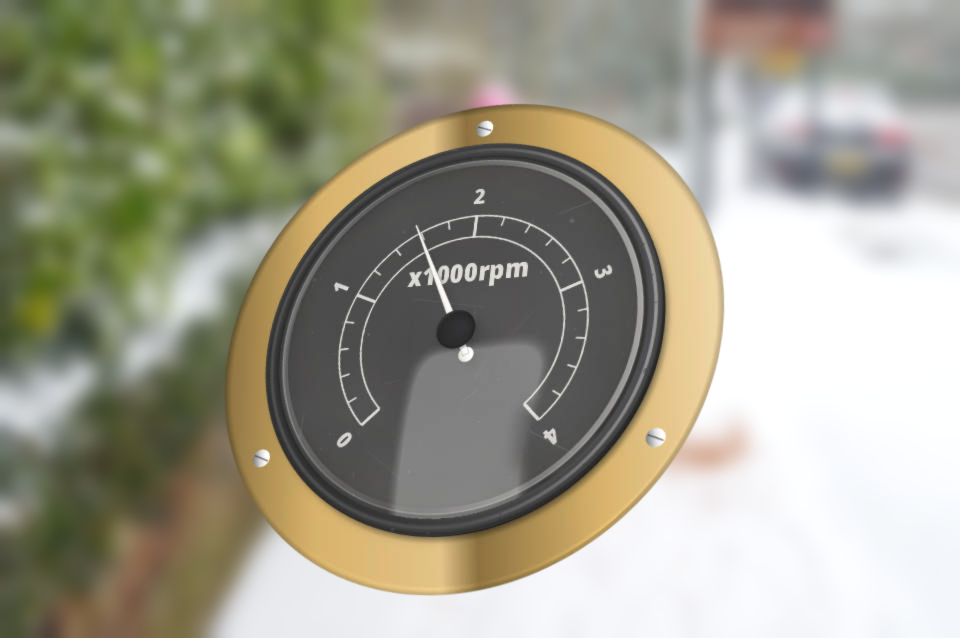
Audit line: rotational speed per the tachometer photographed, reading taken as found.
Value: 1600 rpm
